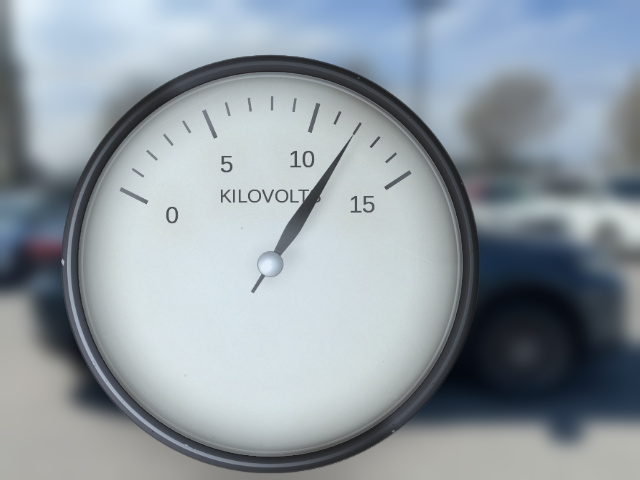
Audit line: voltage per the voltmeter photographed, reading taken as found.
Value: 12 kV
